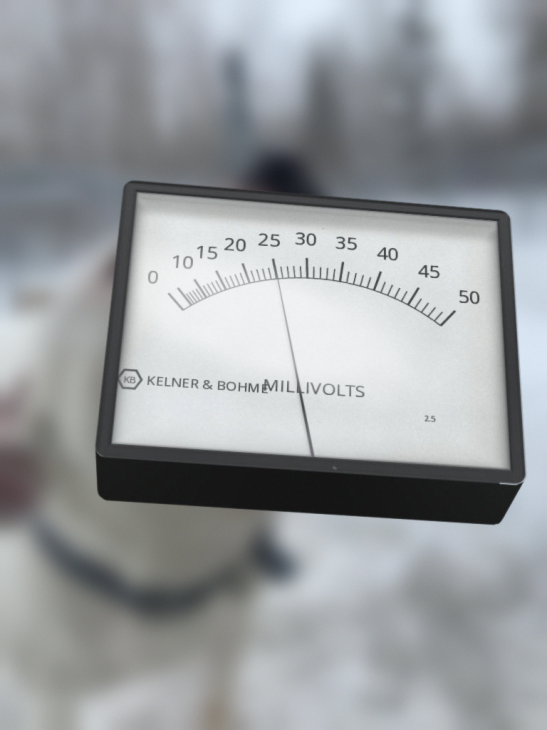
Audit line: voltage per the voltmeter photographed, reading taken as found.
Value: 25 mV
